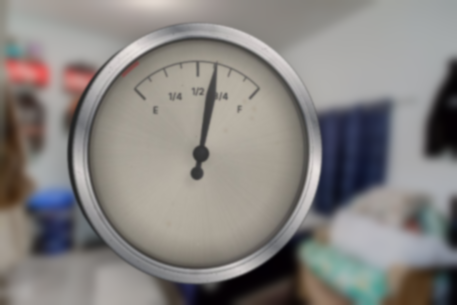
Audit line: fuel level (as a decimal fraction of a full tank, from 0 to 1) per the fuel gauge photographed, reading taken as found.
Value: 0.625
